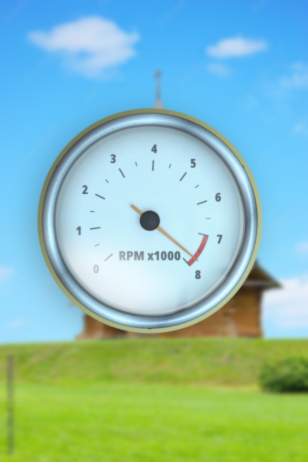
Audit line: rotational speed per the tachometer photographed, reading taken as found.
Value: 7750 rpm
